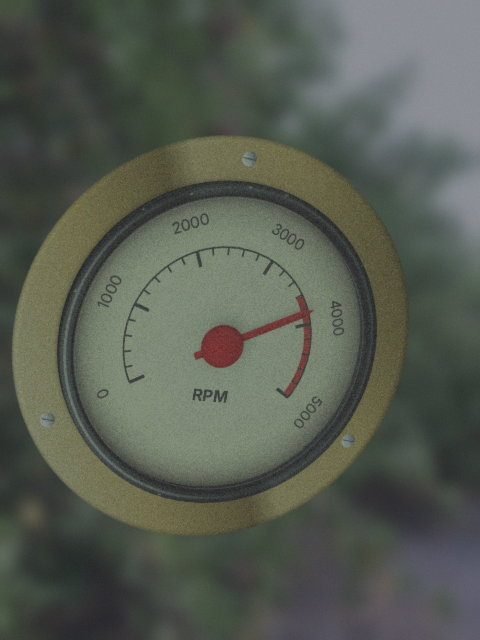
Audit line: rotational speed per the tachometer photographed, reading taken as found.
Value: 3800 rpm
